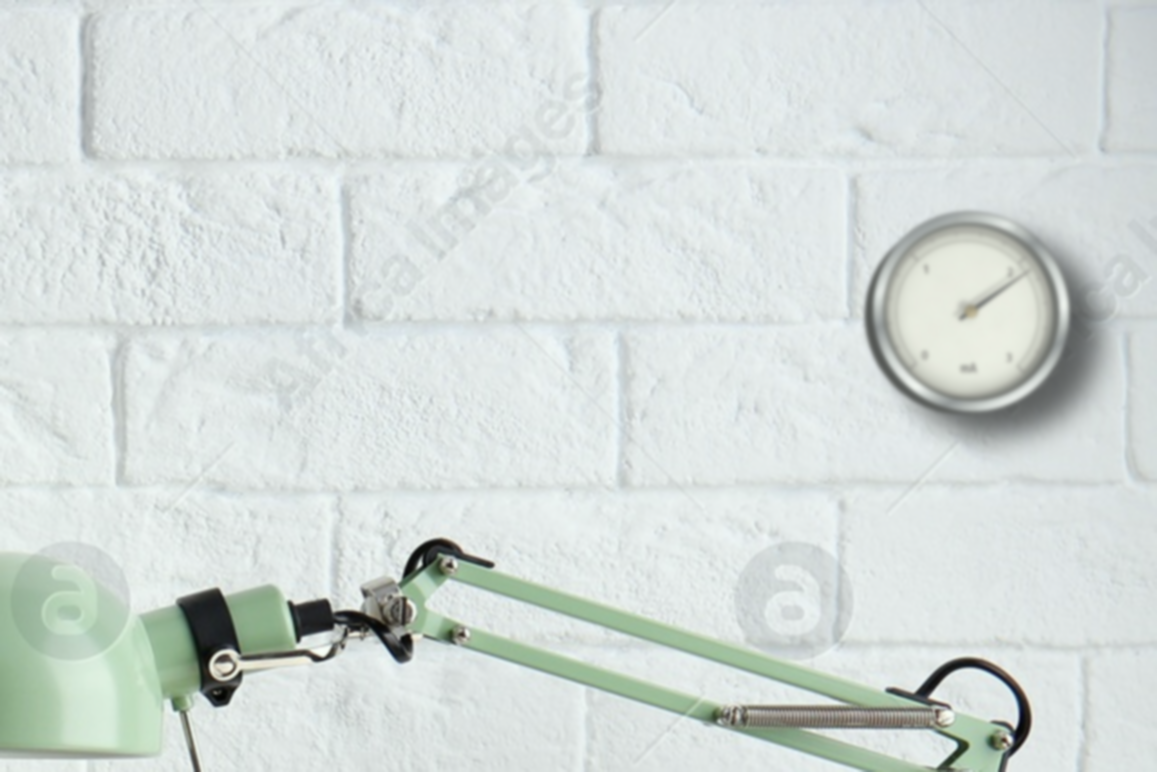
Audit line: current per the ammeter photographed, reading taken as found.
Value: 2.1 mA
